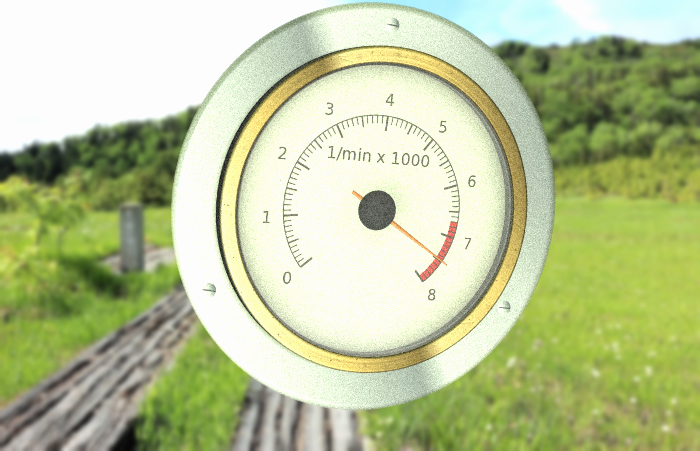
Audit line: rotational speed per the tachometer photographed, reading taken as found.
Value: 7500 rpm
